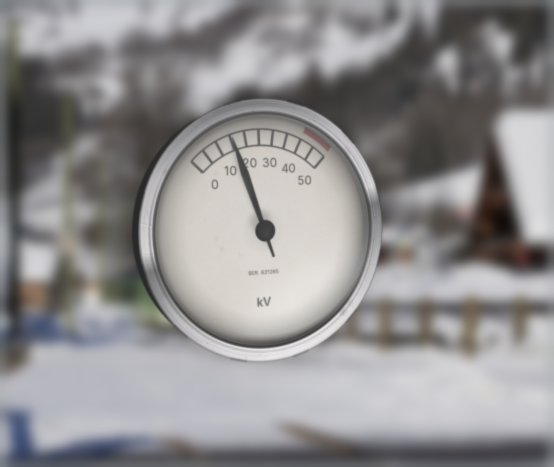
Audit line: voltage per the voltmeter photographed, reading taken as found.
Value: 15 kV
